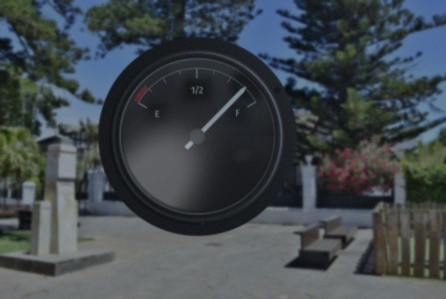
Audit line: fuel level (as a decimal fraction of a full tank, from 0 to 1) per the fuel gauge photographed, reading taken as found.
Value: 0.875
